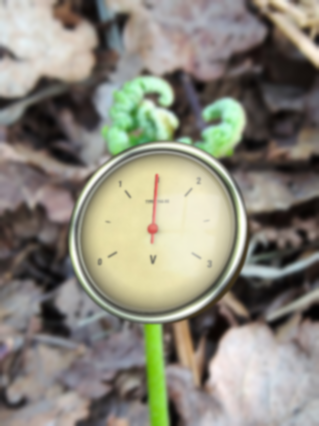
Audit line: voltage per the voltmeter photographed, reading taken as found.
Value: 1.5 V
